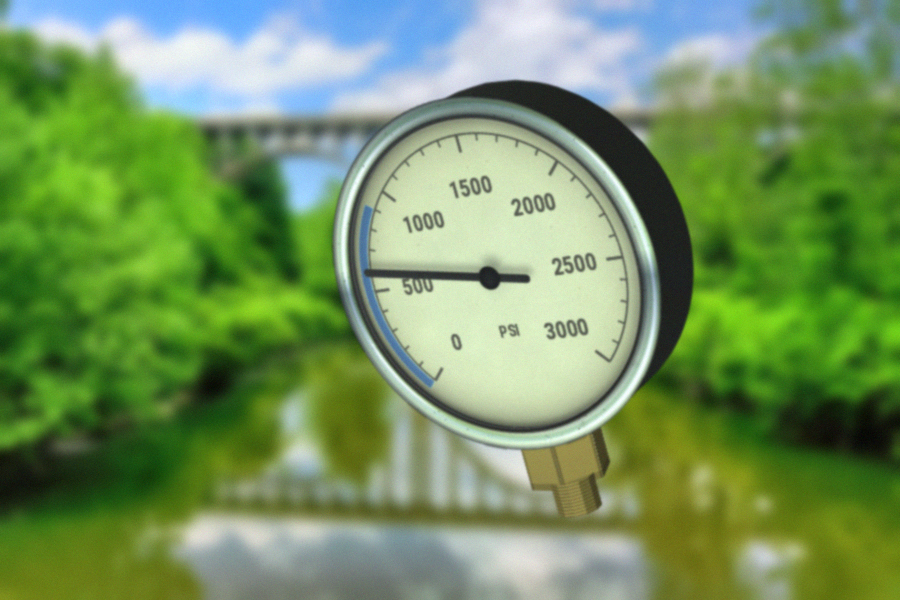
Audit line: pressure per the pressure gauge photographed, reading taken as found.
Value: 600 psi
